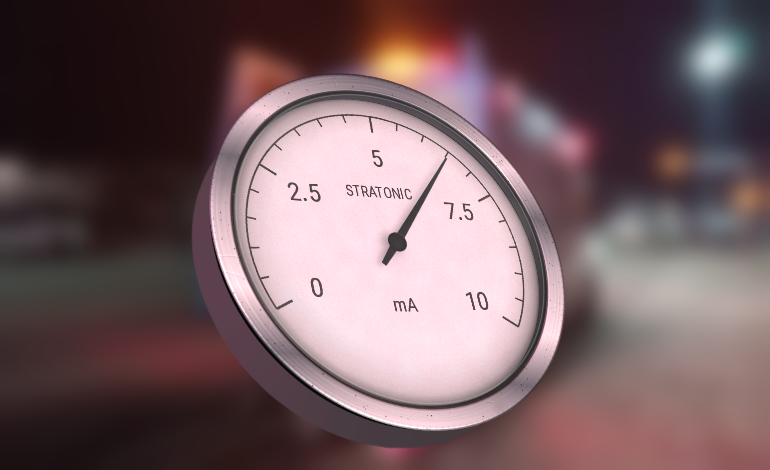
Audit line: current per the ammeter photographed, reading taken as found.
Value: 6.5 mA
